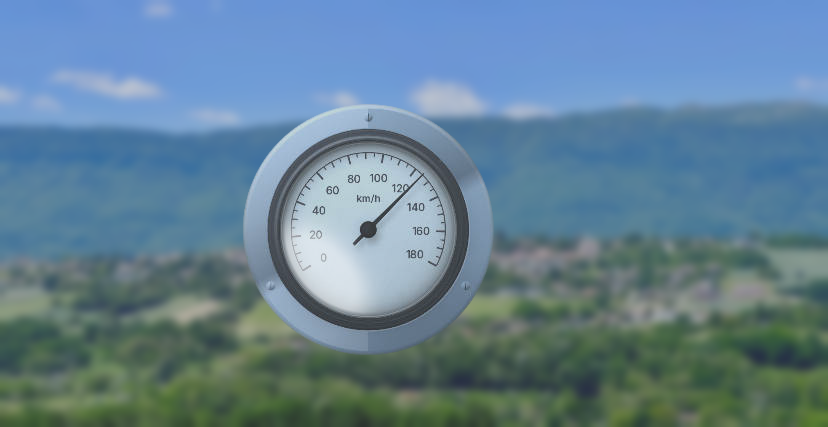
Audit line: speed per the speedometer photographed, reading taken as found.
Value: 125 km/h
